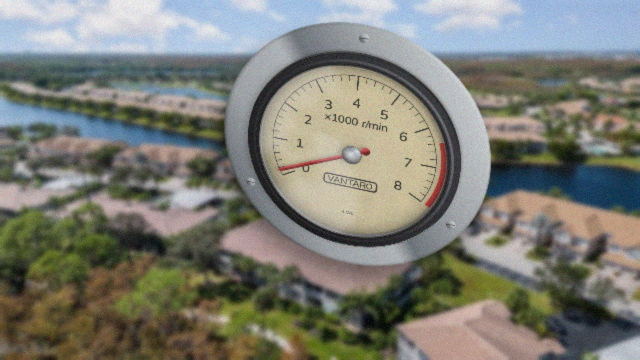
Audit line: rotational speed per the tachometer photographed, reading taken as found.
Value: 200 rpm
